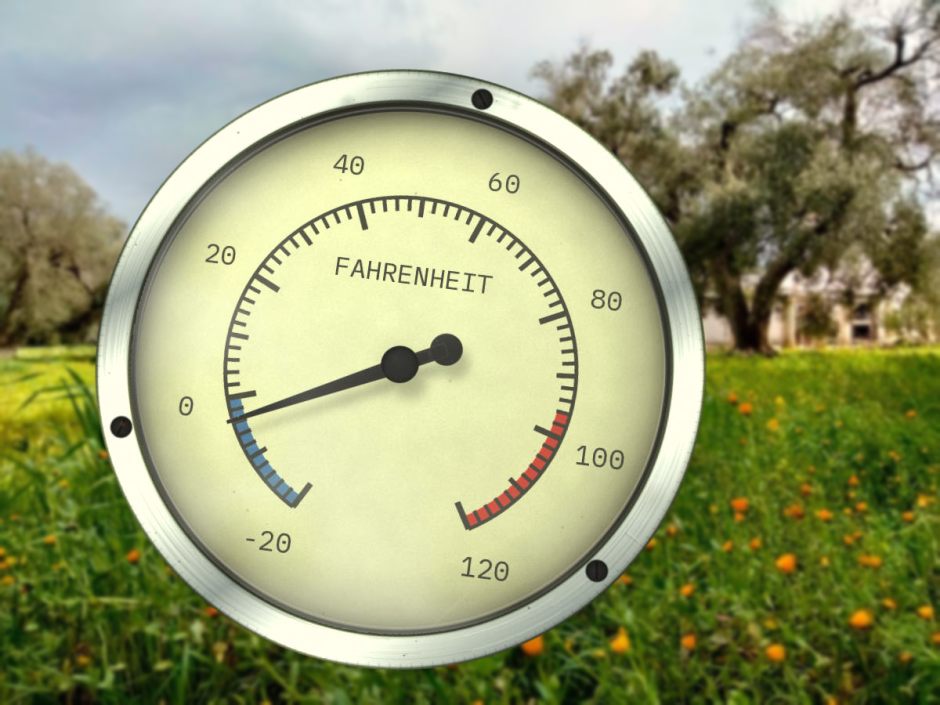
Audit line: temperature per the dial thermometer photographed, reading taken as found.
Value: -4 °F
